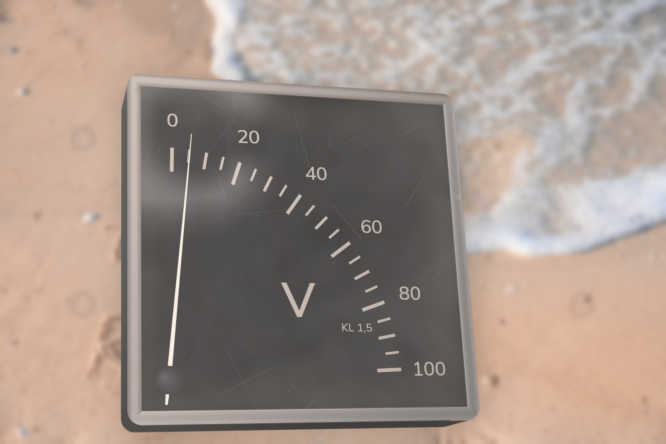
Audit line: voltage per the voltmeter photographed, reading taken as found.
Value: 5 V
